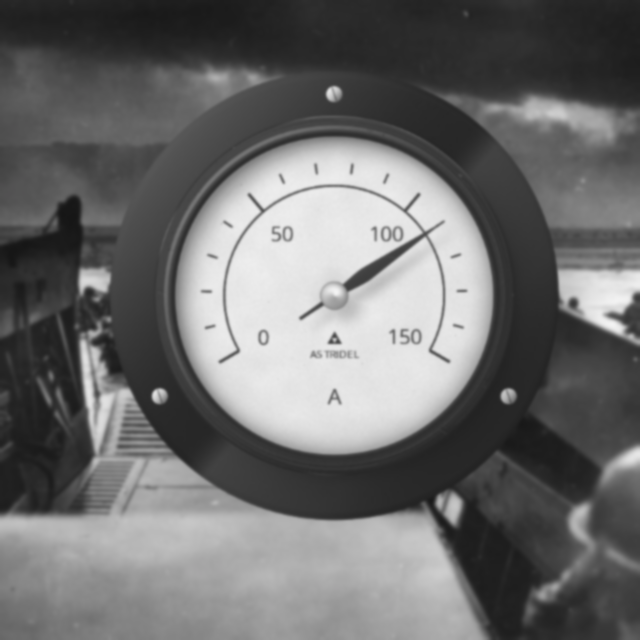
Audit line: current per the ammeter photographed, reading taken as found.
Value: 110 A
